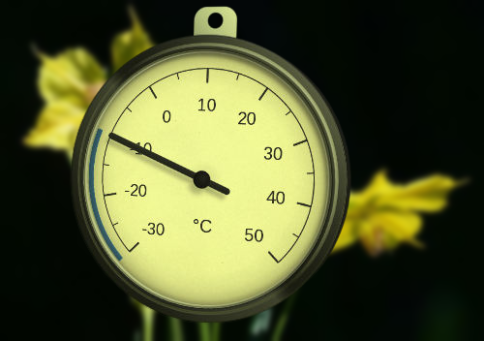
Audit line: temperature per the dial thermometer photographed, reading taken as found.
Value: -10 °C
